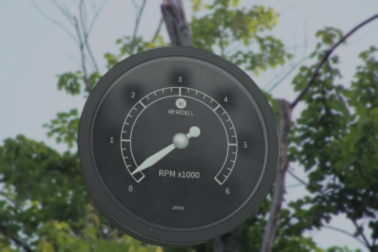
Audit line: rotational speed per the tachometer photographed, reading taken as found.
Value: 200 rpm
